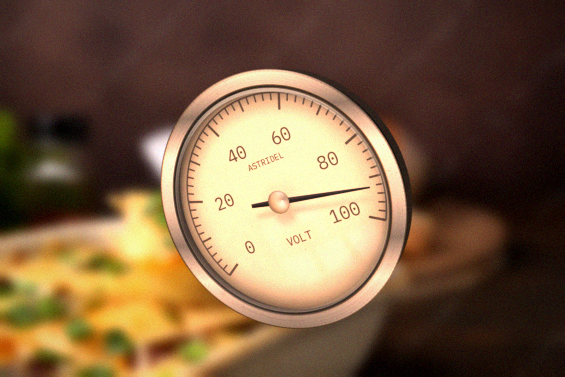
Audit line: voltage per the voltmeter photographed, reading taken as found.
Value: 92 V
